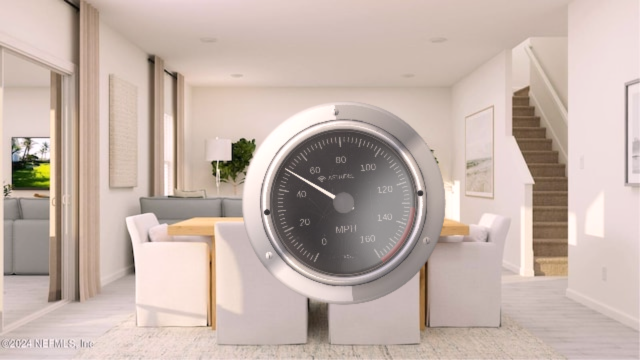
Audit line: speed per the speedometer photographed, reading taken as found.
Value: 50 mph
